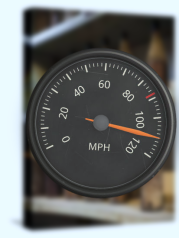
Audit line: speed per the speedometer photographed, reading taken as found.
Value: 110 mph
